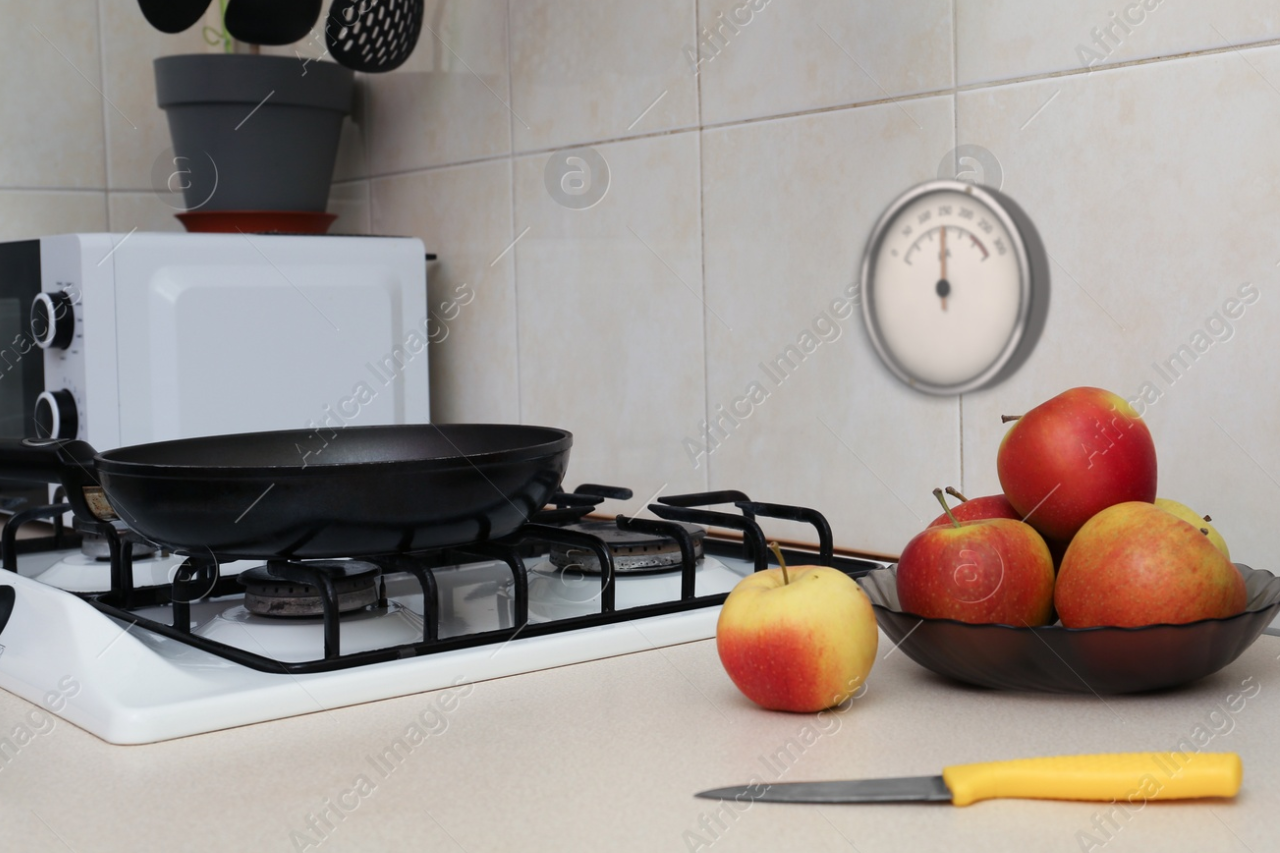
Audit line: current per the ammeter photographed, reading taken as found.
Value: 150 µA
